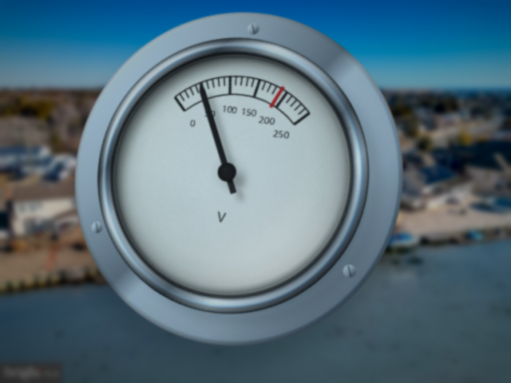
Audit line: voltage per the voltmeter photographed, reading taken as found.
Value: 50 V
